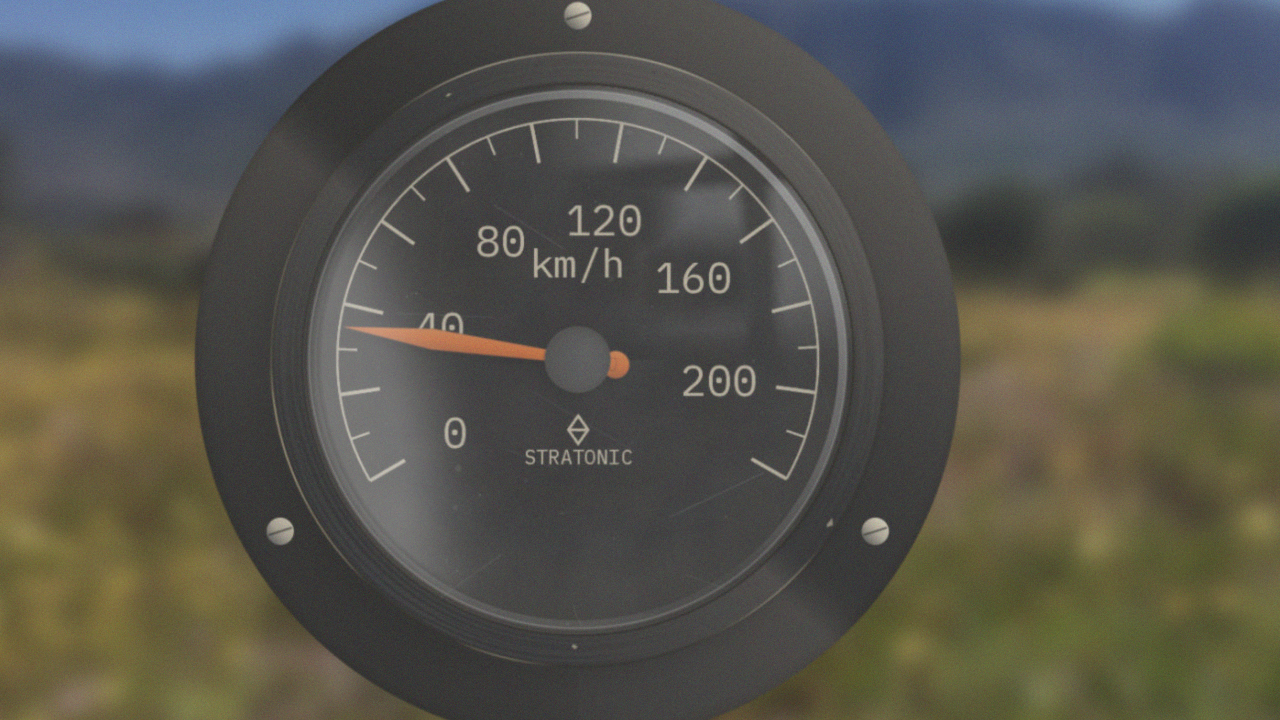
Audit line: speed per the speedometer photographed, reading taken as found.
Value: 35 km/h
